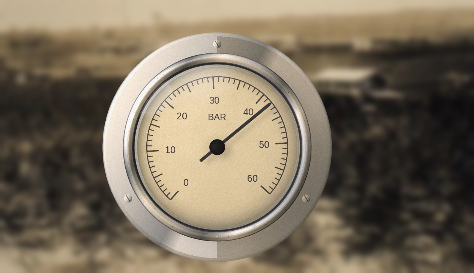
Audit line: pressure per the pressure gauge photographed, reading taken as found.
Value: 42 bar
